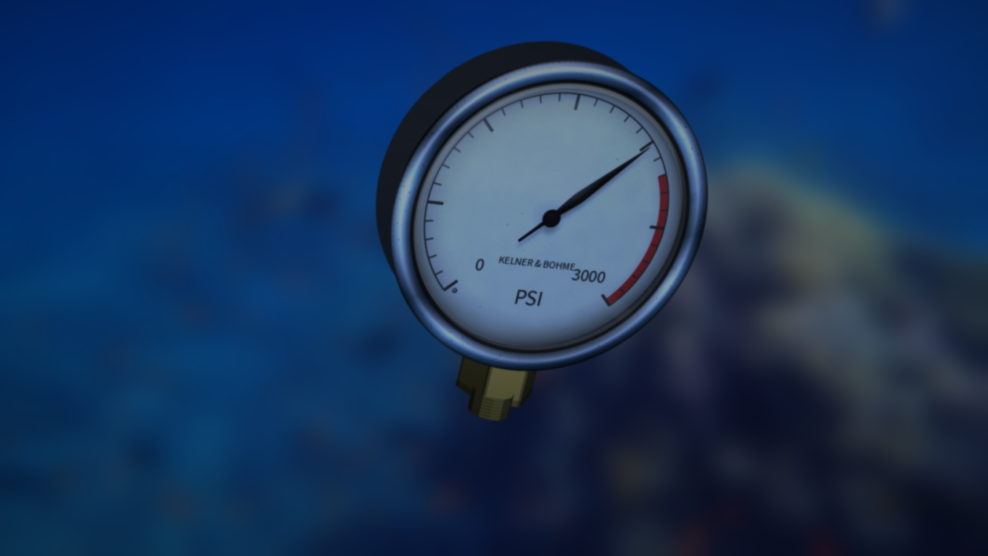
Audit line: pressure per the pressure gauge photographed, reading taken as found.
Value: 2000 psi
